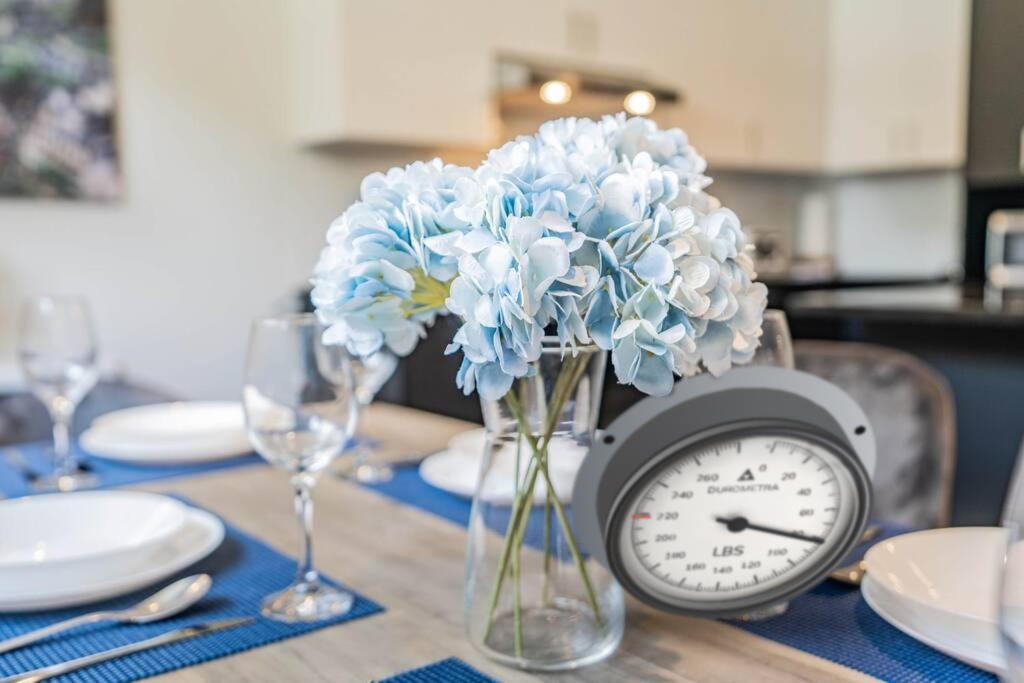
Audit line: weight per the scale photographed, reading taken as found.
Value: 80 lb
